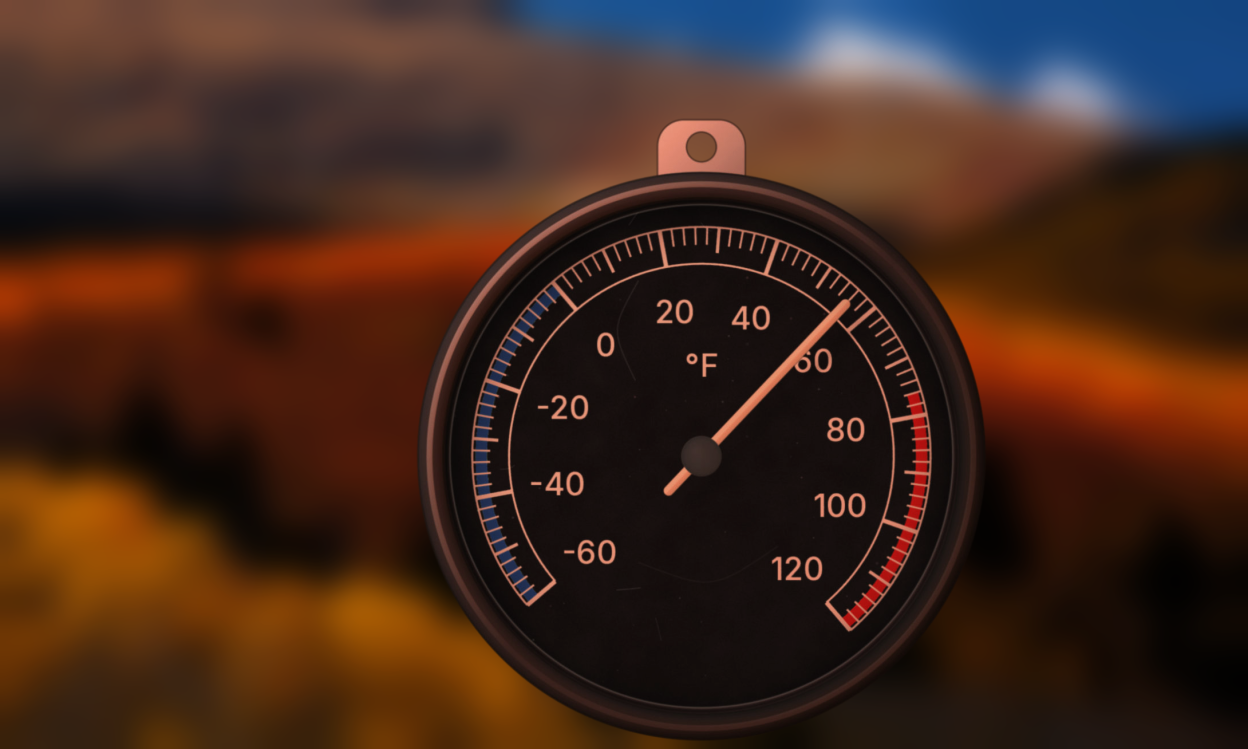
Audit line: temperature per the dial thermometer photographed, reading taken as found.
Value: 56 °F
